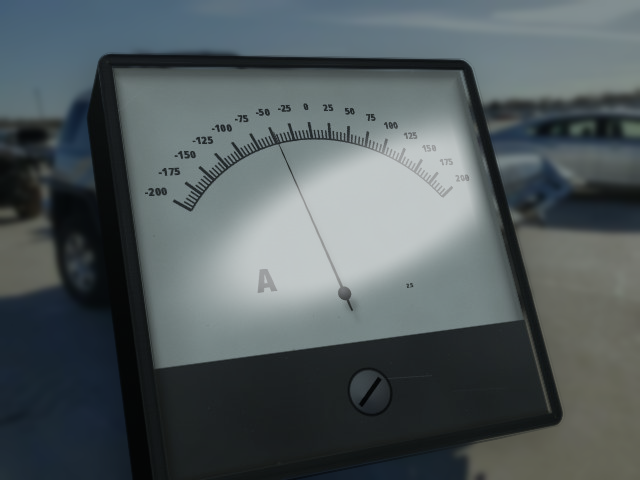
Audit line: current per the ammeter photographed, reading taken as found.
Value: -50 A
